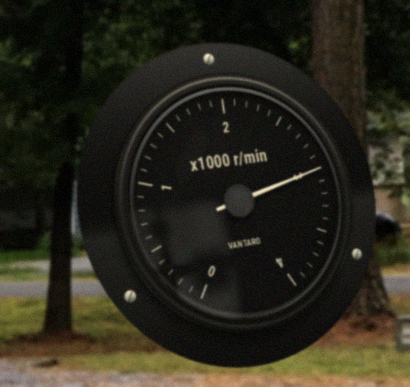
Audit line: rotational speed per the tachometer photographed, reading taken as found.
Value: 3000 rpm
